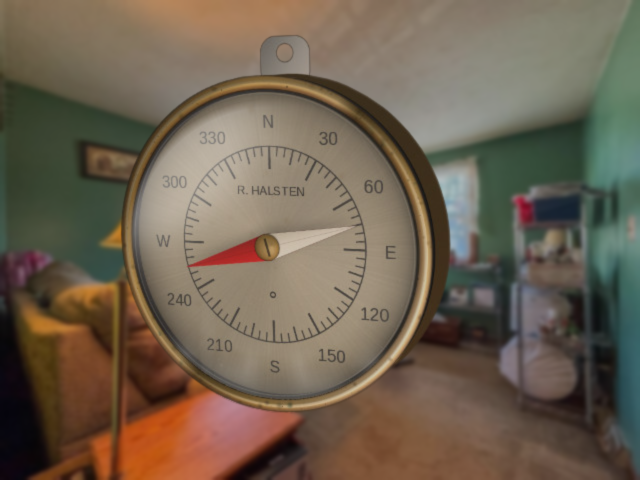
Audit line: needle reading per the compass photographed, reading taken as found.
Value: 255 °
